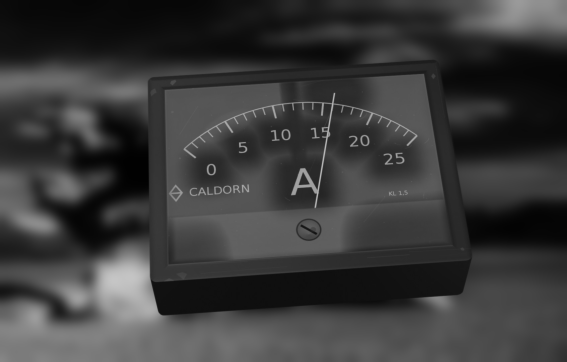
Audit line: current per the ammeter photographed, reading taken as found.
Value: 16 A
